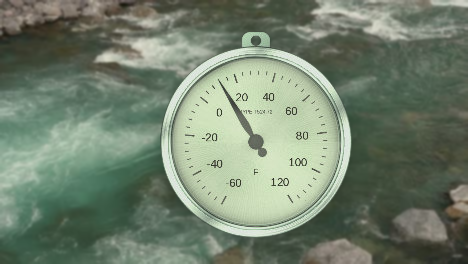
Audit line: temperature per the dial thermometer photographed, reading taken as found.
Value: 12 °F
